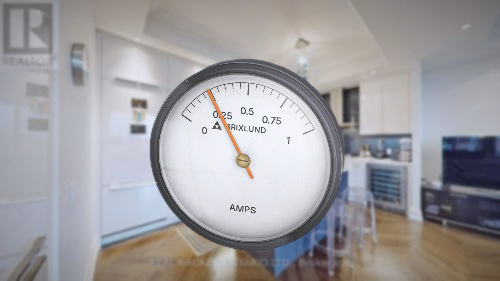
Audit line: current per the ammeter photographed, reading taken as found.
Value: 0.25 A
